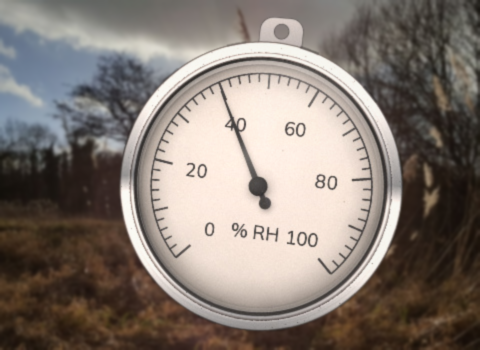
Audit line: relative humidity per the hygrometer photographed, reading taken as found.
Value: 40 %
